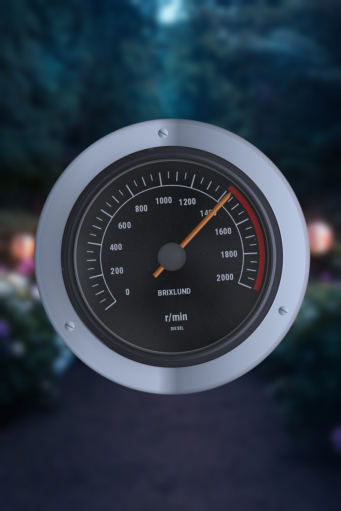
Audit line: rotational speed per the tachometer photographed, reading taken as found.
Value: 1425 rpm
